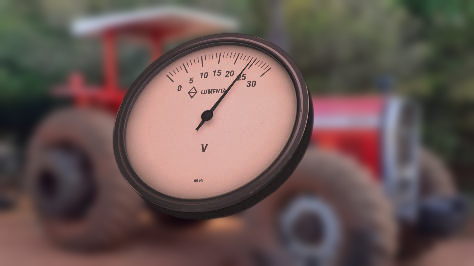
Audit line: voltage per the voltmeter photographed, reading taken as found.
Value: 25 V
